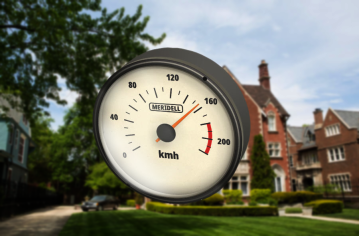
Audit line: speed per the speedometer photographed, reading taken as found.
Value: 155 km/h
